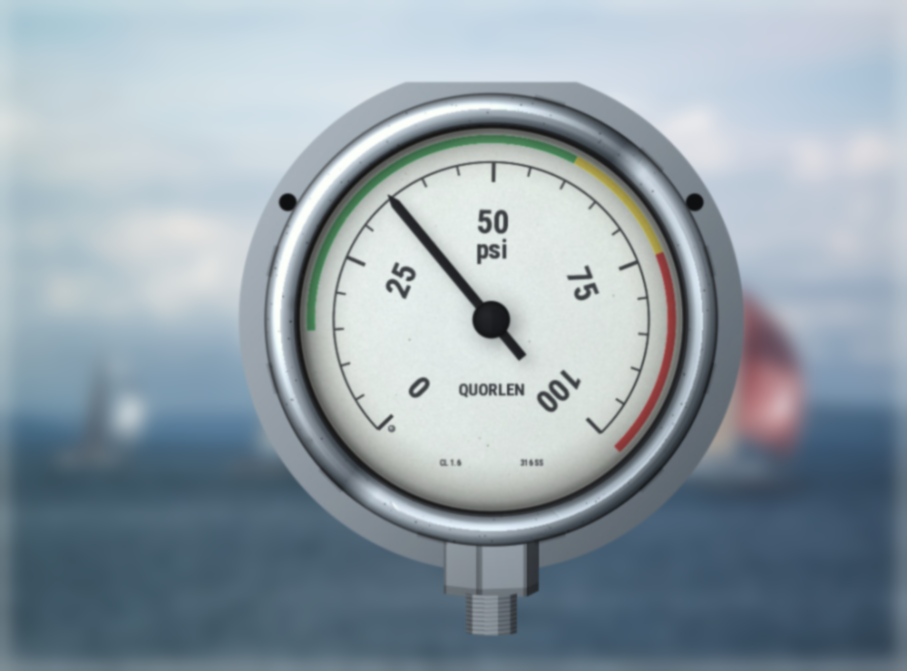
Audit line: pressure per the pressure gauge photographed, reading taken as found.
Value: 35 psi
